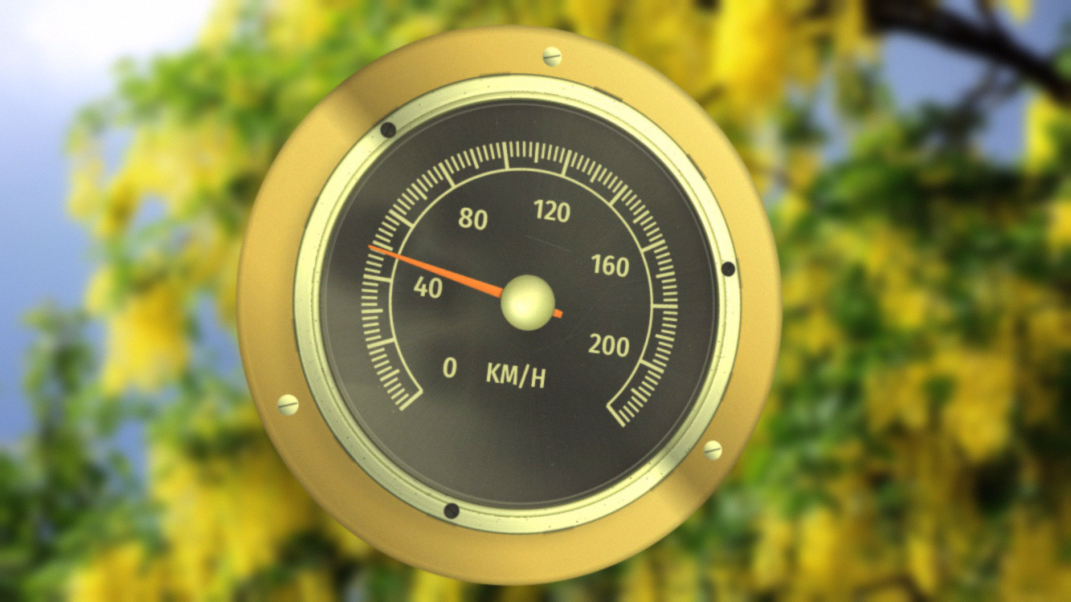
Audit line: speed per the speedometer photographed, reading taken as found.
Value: 48 km/h
